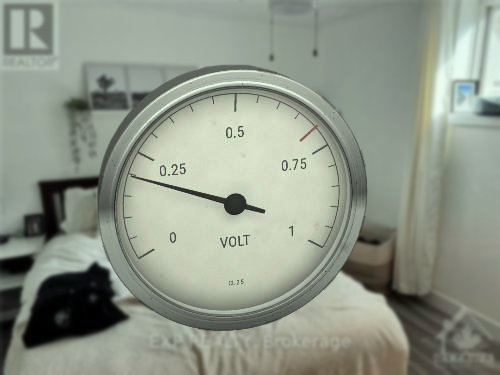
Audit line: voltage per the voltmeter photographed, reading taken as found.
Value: 0.2 V
